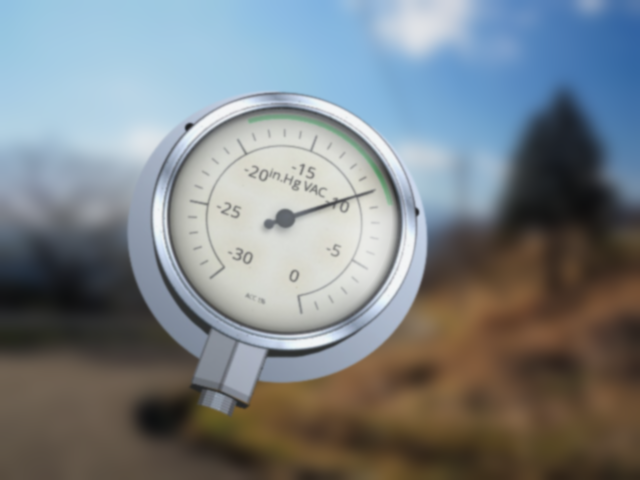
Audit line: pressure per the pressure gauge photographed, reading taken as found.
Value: -10 inHg
